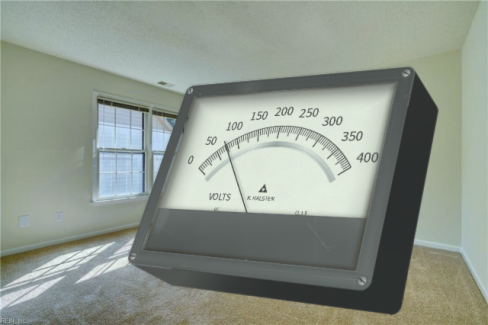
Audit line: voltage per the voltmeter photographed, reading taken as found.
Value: 75 V
